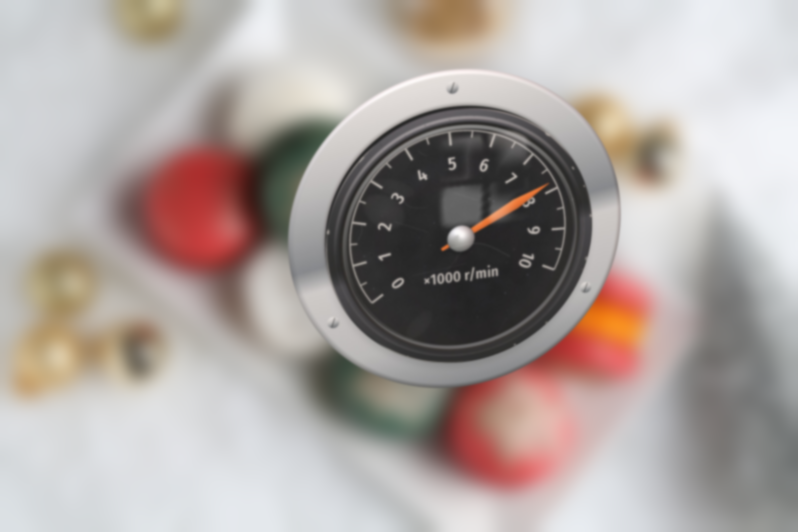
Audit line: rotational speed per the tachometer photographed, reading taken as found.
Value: 7750 rpm
